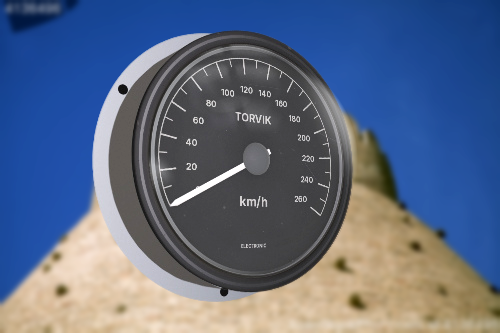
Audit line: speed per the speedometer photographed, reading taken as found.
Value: 0 km/h
